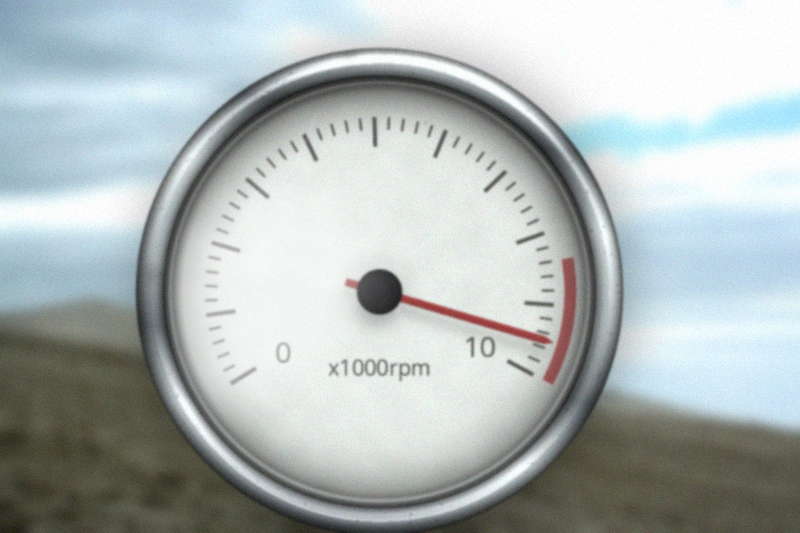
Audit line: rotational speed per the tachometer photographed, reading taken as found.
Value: 9500 rpm
